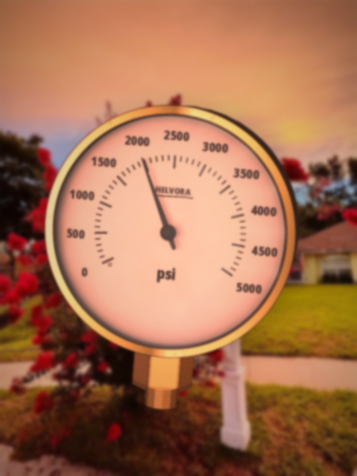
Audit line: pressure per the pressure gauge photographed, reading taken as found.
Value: 2000 psi
